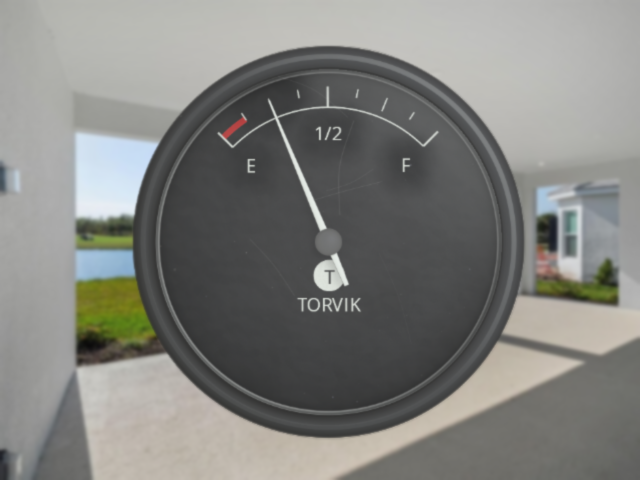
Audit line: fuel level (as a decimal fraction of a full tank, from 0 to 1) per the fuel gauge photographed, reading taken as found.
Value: 0.25
